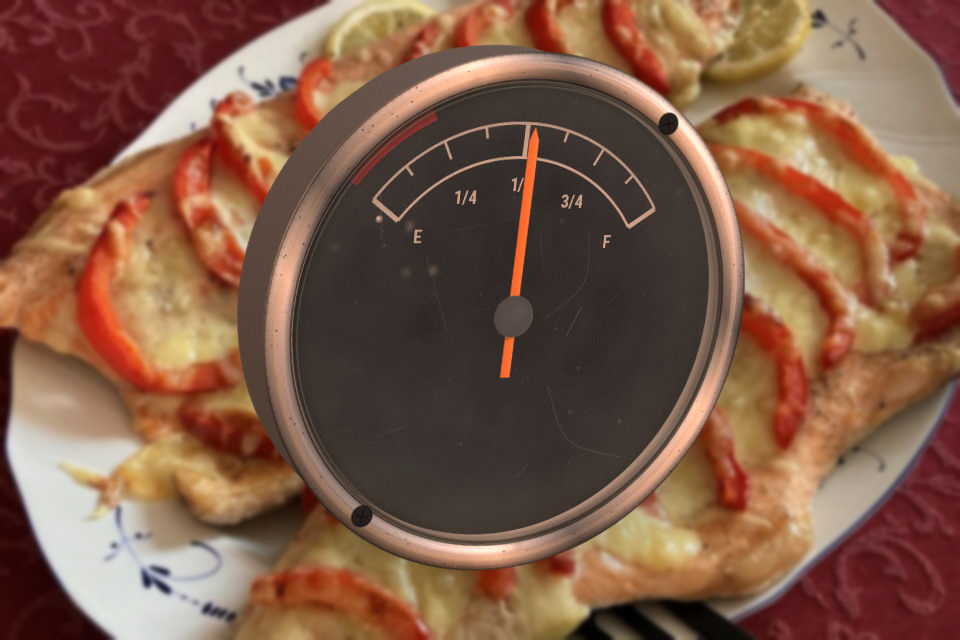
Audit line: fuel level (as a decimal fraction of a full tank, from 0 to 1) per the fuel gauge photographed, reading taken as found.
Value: 0.5
